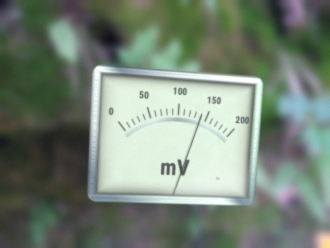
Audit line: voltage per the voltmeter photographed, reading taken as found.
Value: 140 mV
